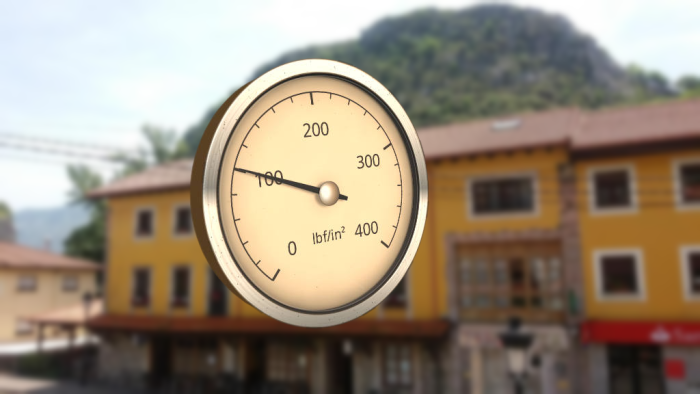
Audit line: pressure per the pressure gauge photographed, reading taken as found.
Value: 100 psi
